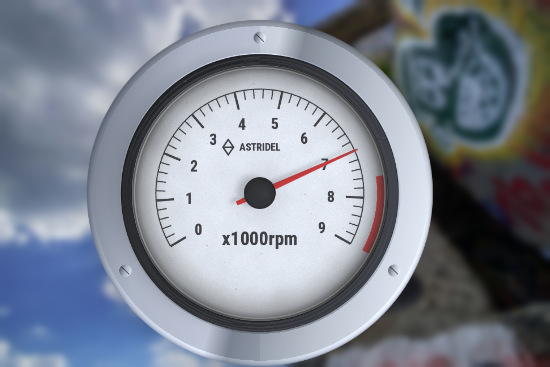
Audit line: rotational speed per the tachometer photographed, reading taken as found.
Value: 7000 rpm
